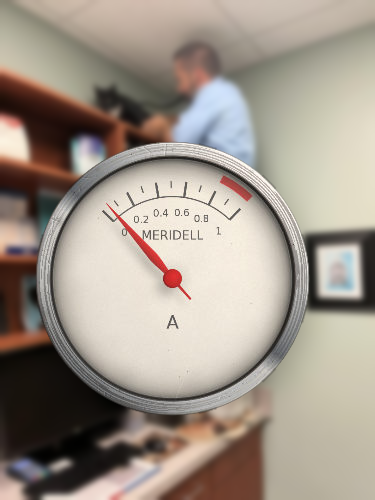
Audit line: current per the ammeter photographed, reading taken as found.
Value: 0.05 A
